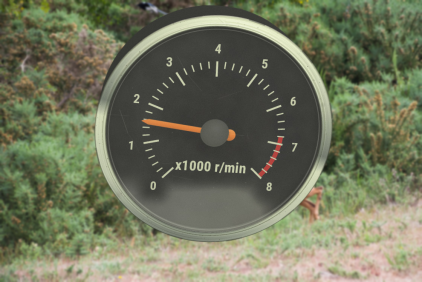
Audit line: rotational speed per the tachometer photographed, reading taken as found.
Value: 1600 rpm
